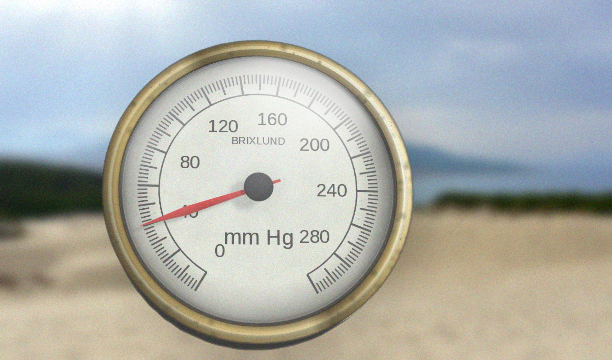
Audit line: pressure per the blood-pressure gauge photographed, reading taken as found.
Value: 40 mmHg
